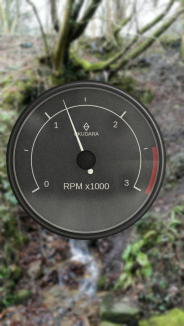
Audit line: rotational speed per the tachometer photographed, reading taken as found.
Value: 1250 rpm
